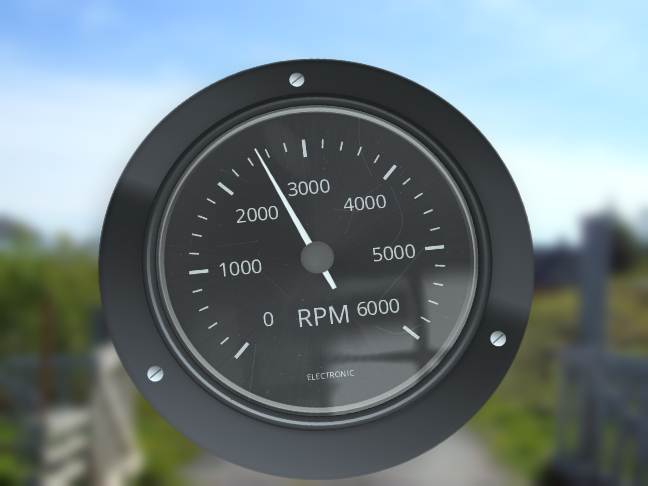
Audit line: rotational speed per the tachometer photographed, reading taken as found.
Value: 2500 rpm
